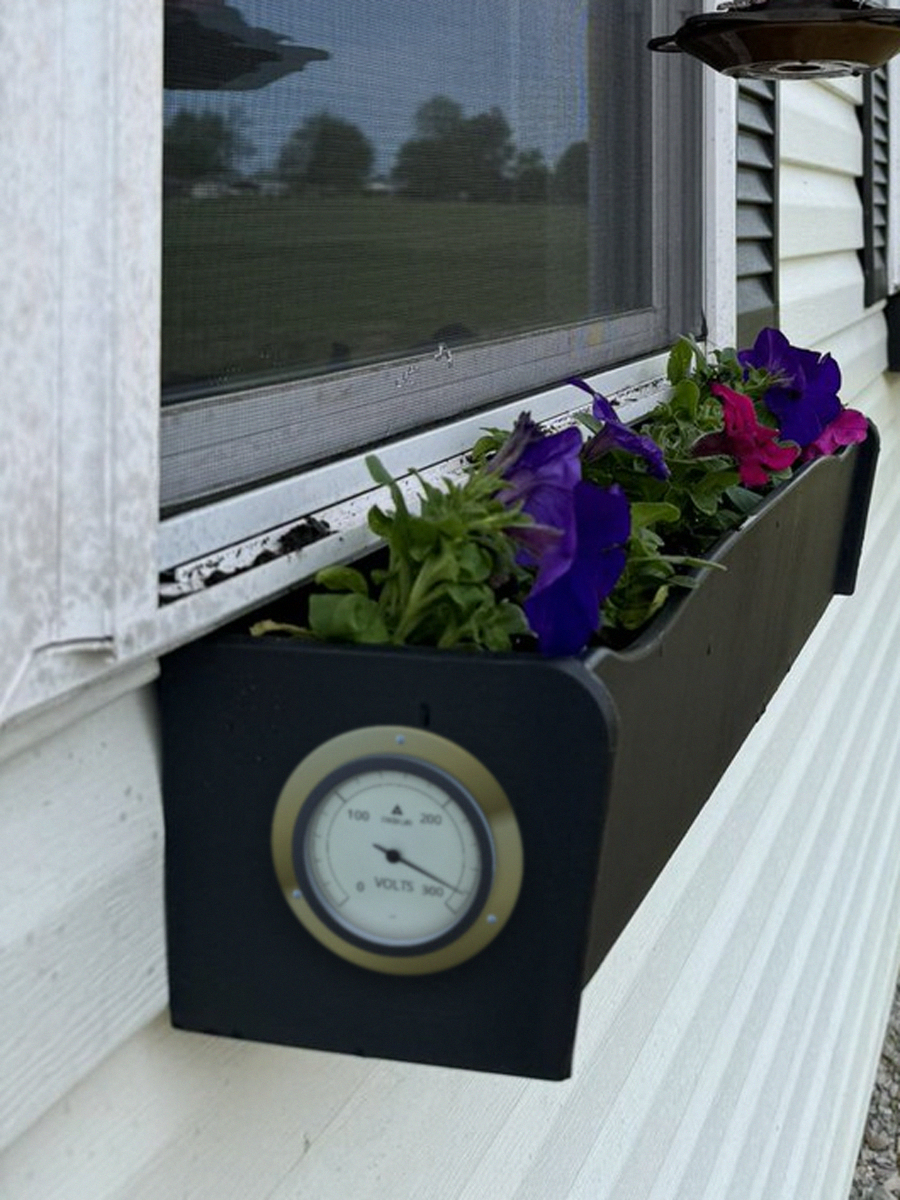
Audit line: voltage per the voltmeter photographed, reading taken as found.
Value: 280 V
